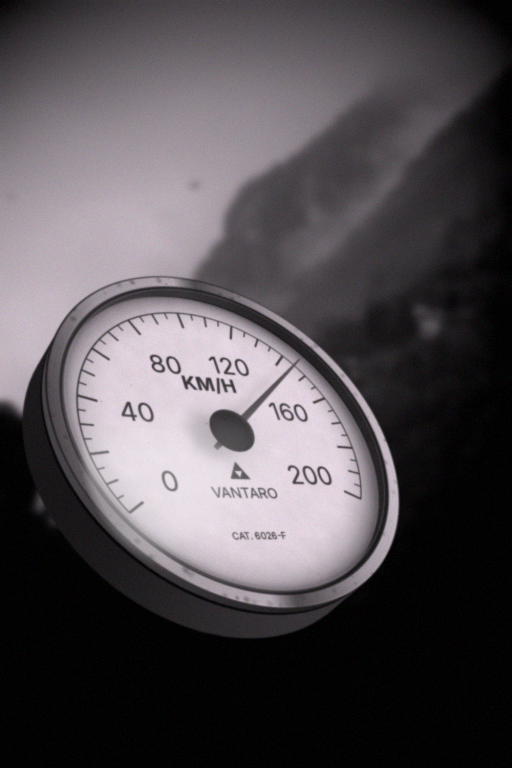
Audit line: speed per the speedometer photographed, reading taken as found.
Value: 145 km/h
